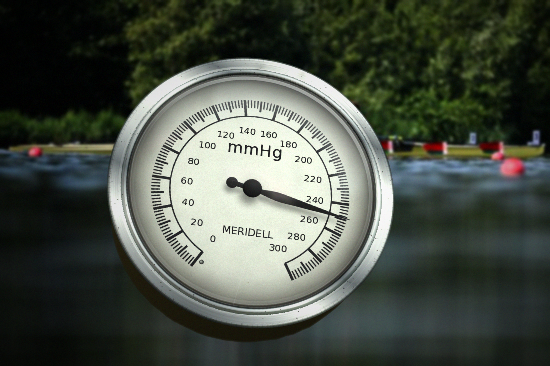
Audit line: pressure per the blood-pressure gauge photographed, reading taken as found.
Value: 250 mmHg
